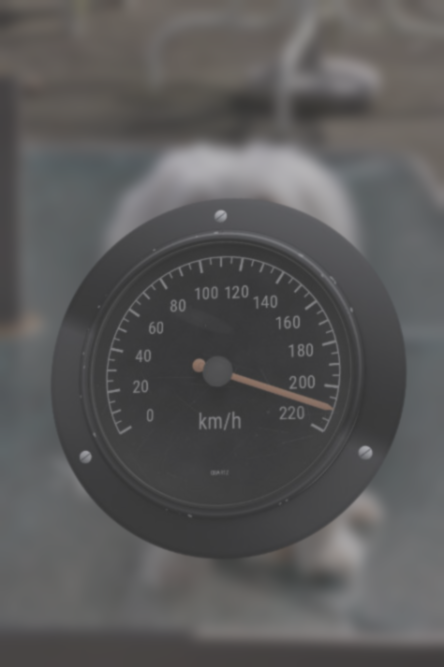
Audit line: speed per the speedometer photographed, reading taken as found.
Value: 210 km/h
